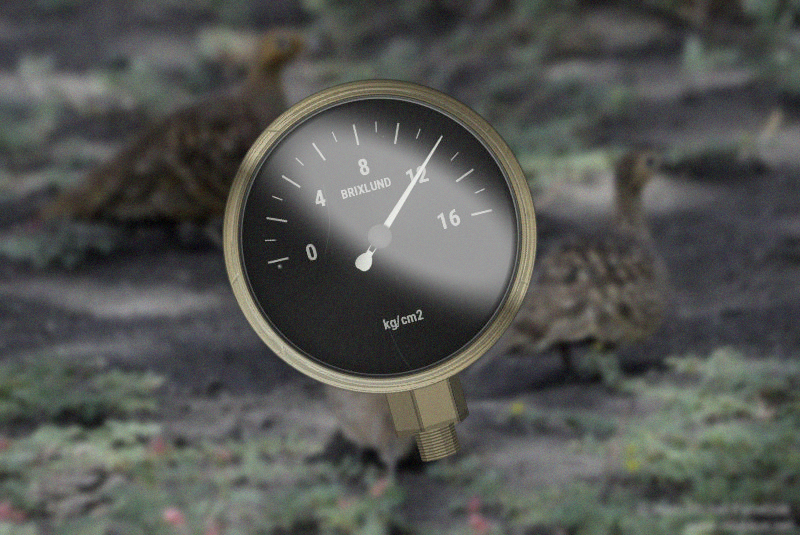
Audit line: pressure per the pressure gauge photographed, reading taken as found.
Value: 12 kg/cm²
